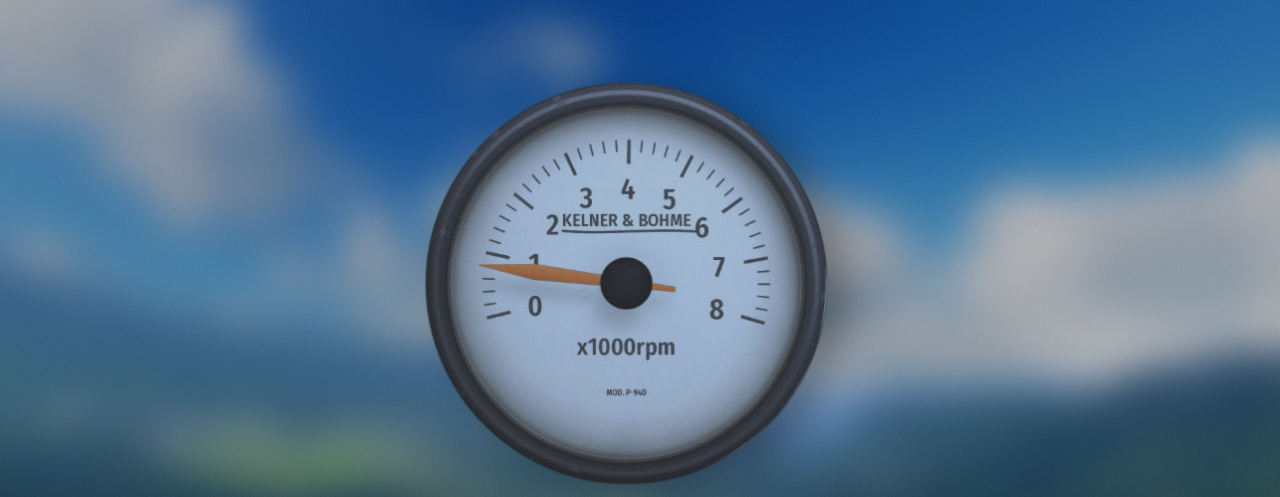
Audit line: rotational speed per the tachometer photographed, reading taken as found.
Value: 800 rpm
